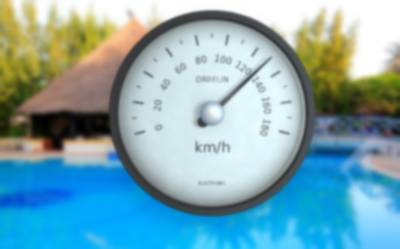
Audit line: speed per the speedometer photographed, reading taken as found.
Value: 130 km/h
